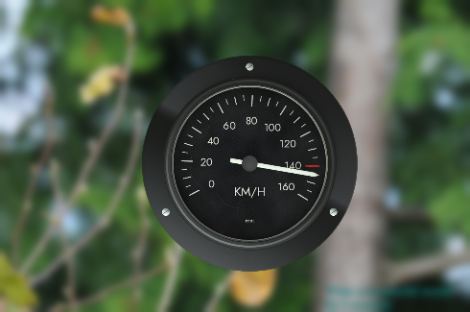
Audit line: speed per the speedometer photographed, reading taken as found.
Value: 145 km/h
